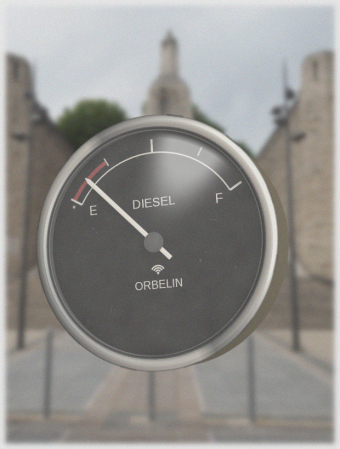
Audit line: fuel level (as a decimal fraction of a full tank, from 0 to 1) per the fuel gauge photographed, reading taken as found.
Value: 0.125
